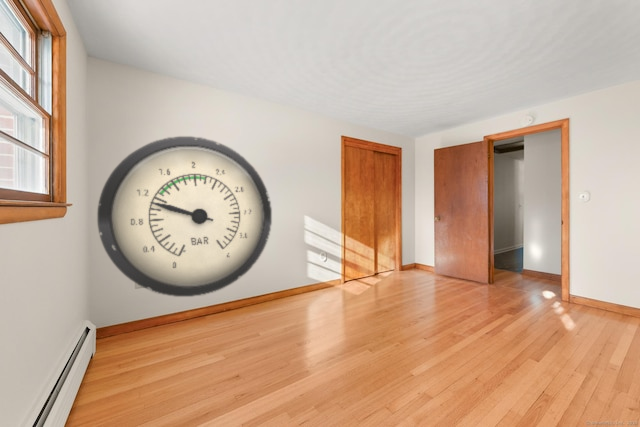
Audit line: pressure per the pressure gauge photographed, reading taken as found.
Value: 1.1 bar
